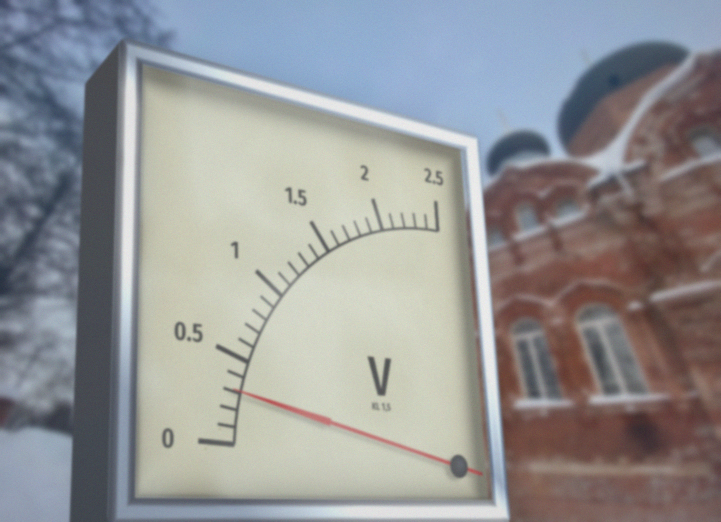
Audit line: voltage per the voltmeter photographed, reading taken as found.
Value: 0.3 V
